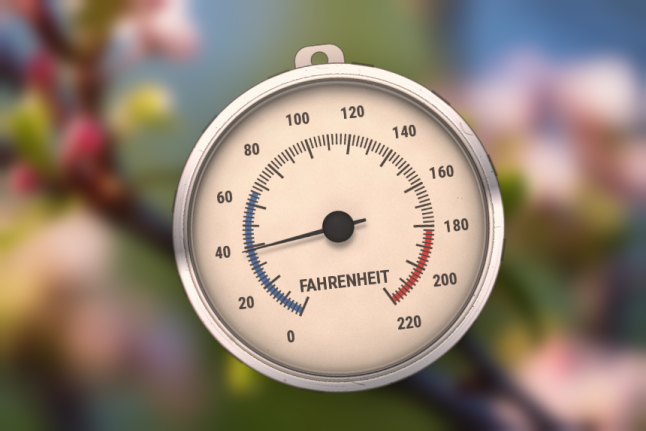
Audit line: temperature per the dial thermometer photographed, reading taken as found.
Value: 38 °F
